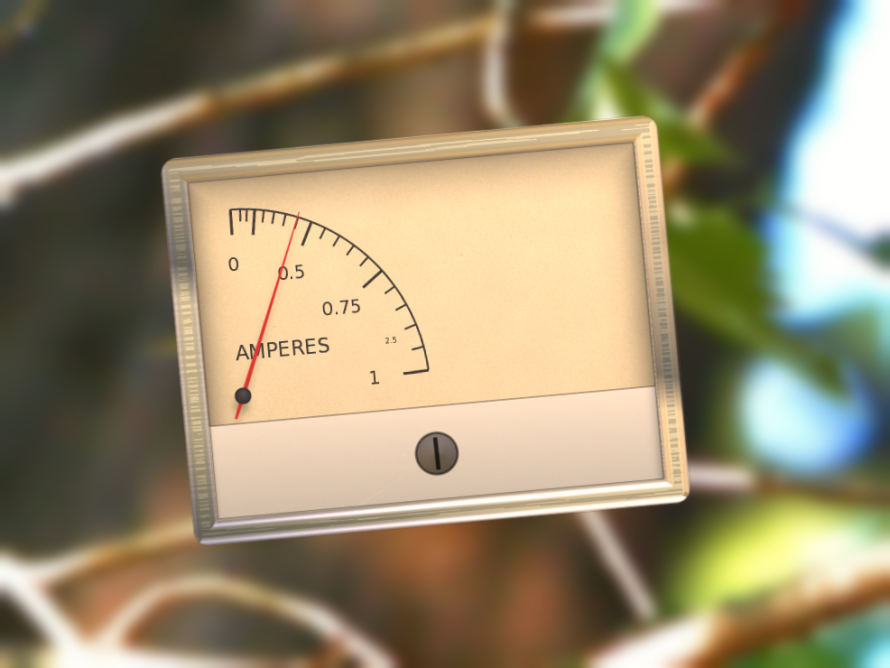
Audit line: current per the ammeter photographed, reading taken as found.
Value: 0.45 A
